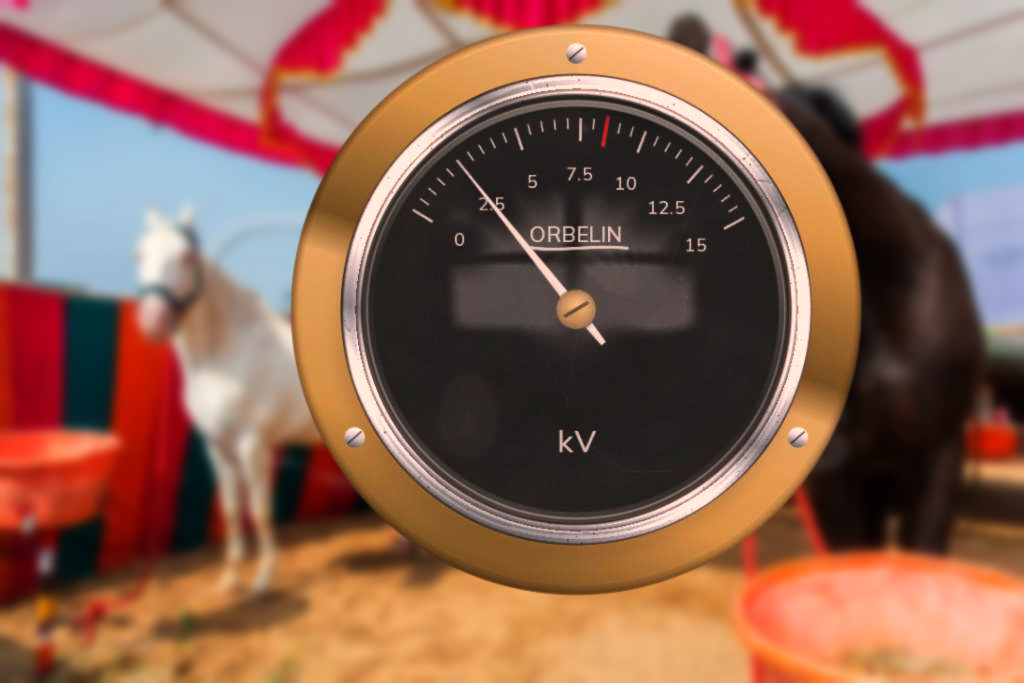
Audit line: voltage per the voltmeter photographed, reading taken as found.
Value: 2.5 kV
